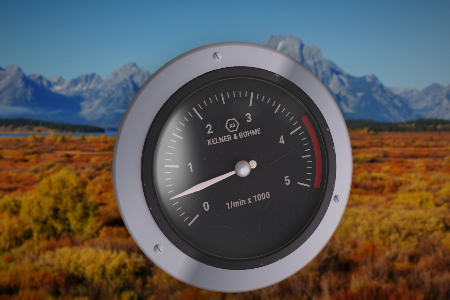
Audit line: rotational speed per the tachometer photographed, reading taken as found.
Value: 500 rpm
